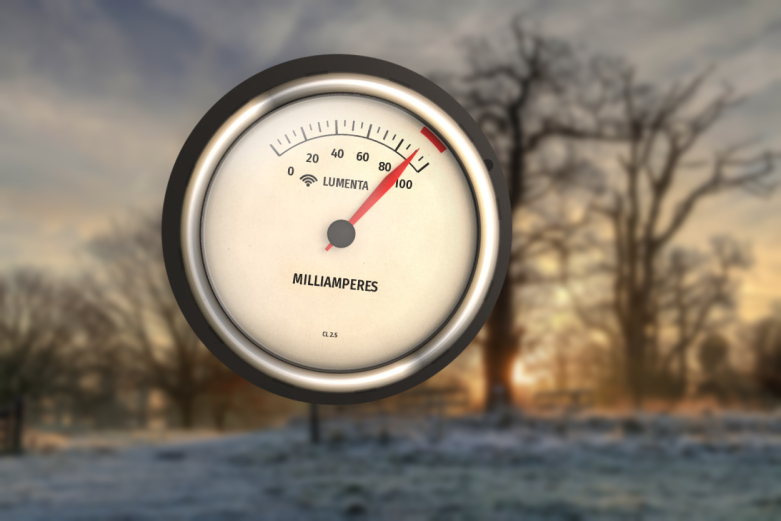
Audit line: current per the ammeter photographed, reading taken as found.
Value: 90 mA
